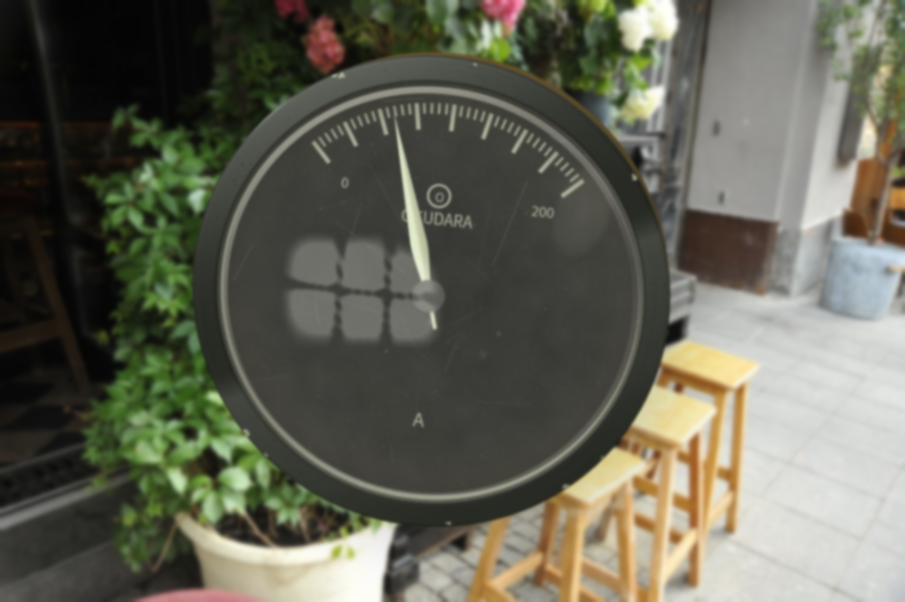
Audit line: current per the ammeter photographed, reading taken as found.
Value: 60 A
